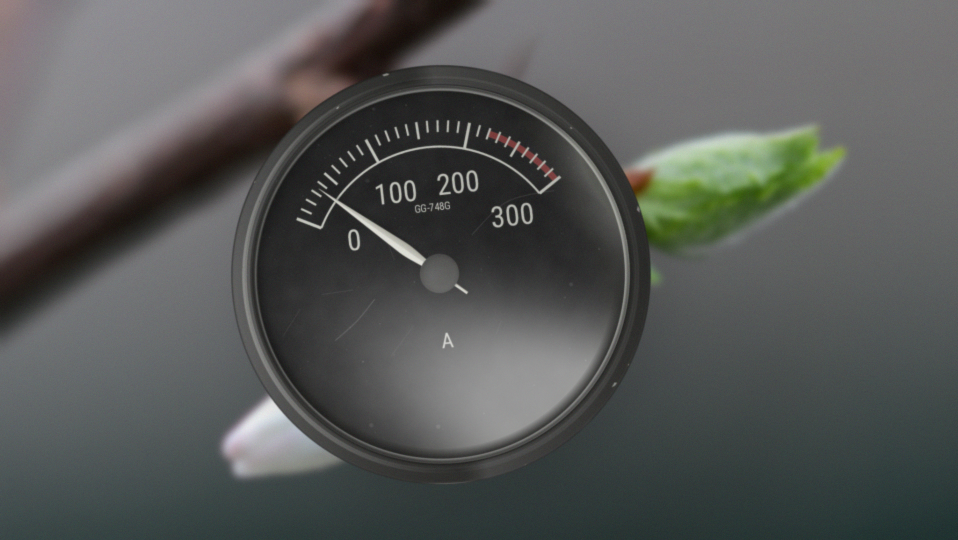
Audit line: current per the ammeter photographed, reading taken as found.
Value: 35 A
